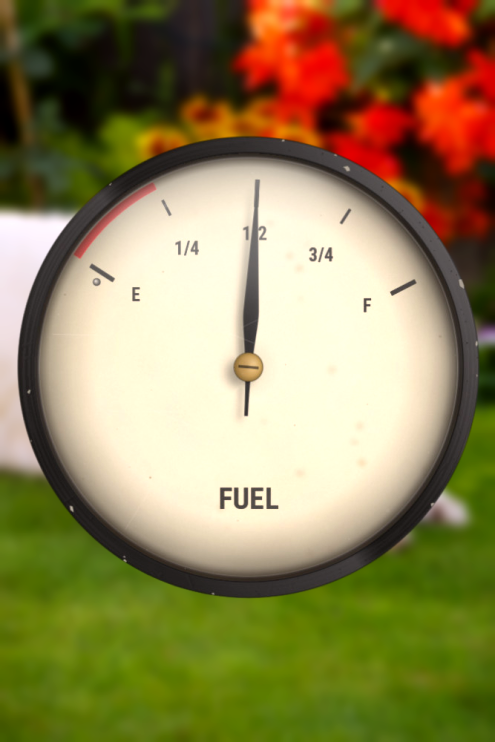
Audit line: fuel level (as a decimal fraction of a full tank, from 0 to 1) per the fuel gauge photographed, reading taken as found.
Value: 0.5
